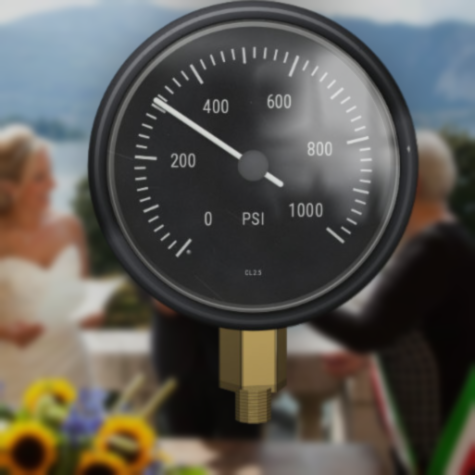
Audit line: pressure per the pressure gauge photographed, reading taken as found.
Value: 310 psi
